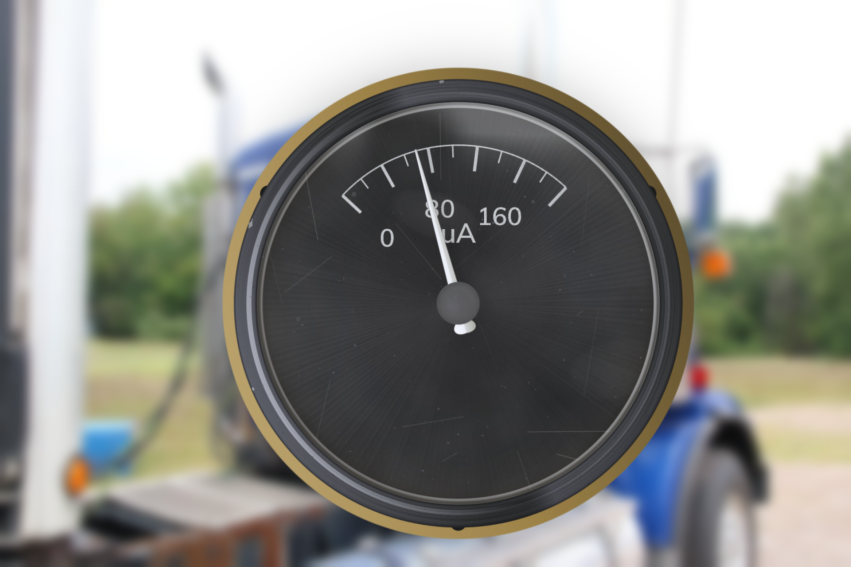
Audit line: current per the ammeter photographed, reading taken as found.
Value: 70 µA
